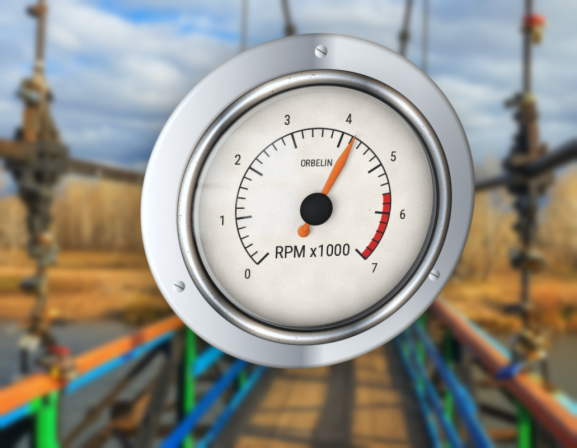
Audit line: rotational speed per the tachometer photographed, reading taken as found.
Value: 4200 rpm
